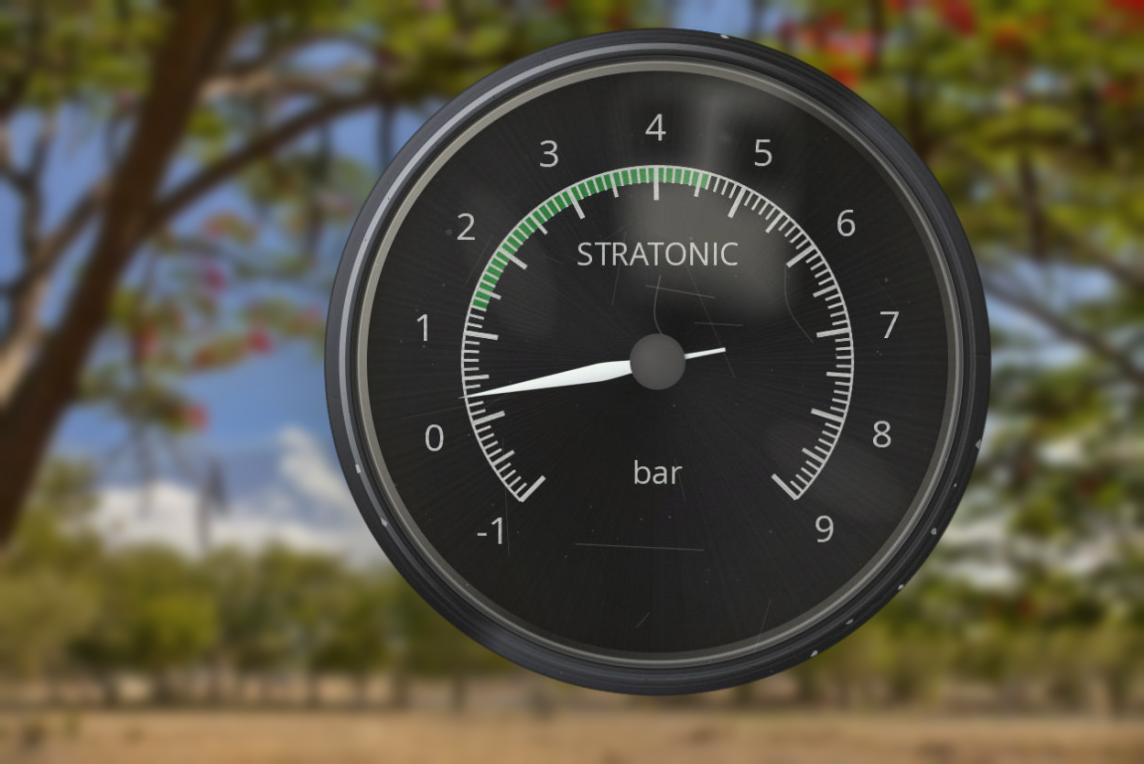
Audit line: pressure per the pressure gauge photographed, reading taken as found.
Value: 0.3 bar
